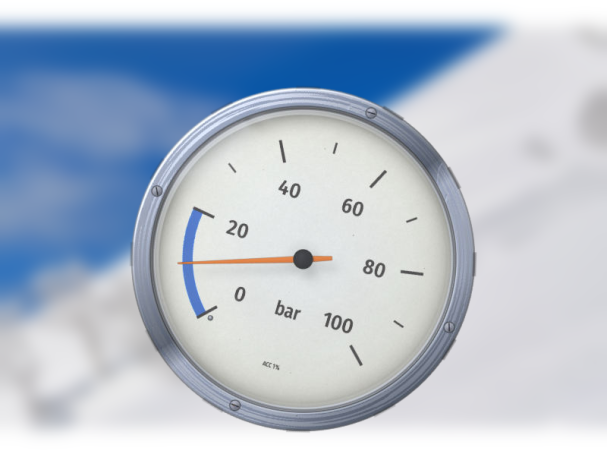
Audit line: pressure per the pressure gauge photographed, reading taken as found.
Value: 10 bar
